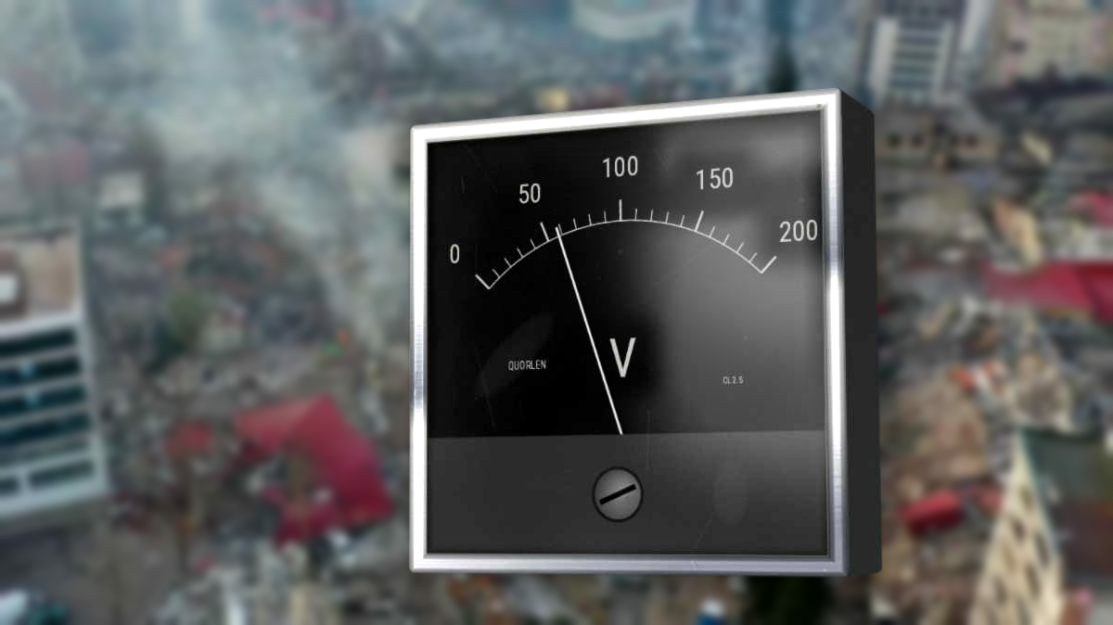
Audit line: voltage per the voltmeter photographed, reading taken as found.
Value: 60 V
